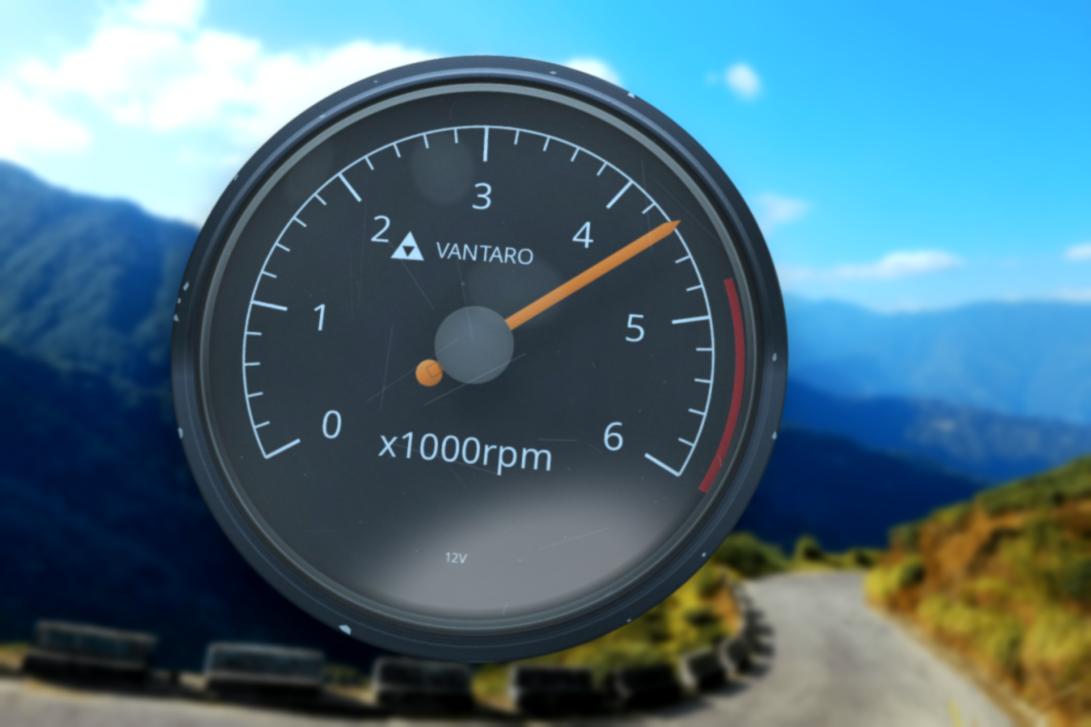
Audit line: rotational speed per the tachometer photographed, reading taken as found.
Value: 4400 rpm
